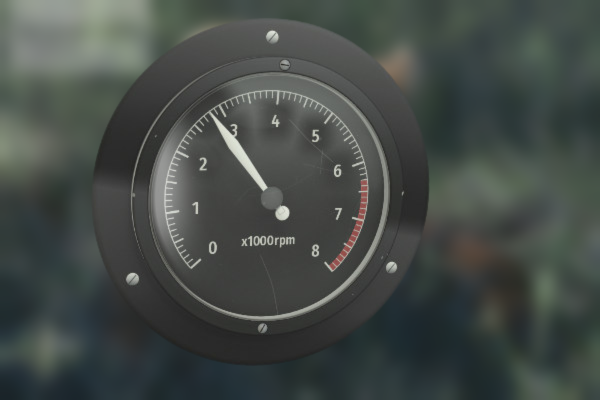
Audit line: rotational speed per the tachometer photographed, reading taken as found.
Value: 2800 rpm
